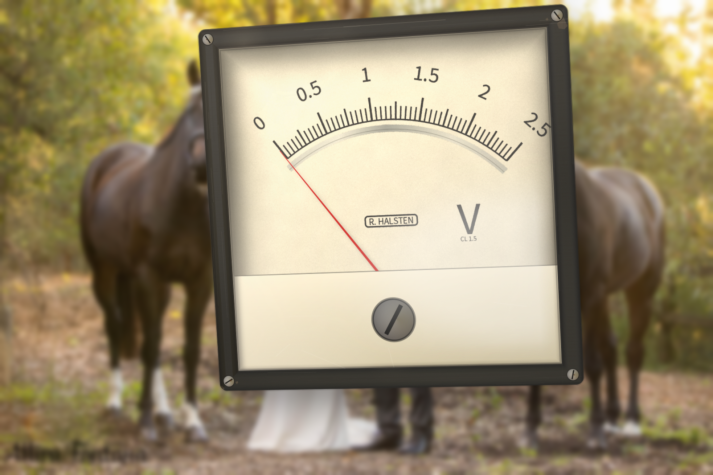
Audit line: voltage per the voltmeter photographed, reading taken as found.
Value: 0 V
